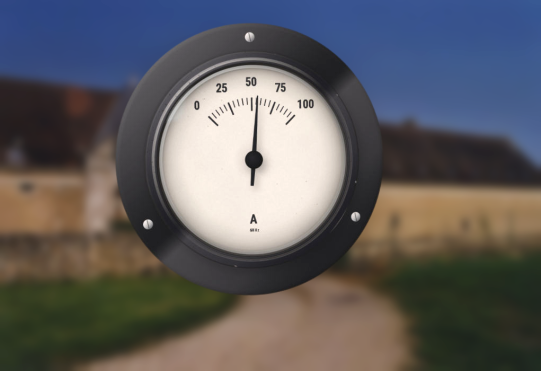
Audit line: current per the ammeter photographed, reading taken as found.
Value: 55 A
